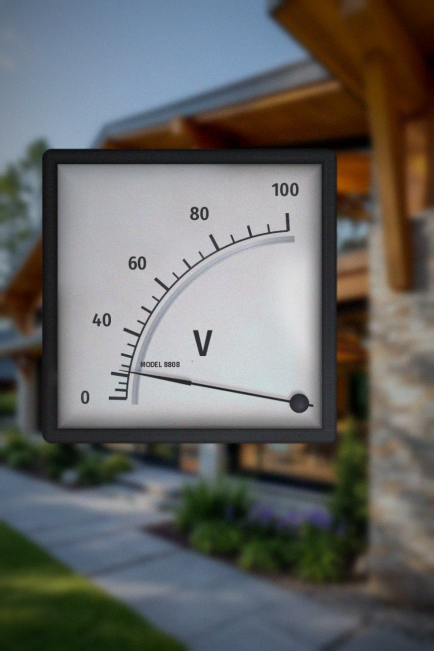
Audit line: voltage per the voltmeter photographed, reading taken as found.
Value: 22.5 V
